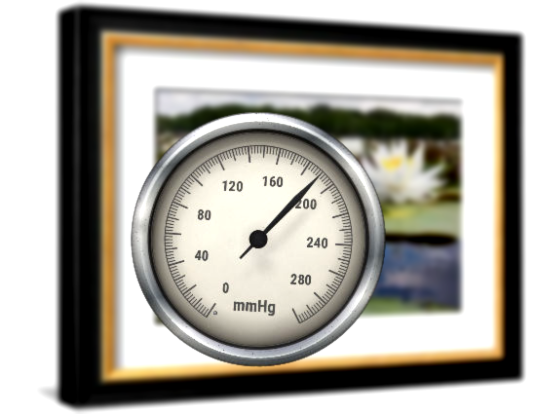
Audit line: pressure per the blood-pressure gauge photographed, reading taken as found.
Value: 190 mmHg
